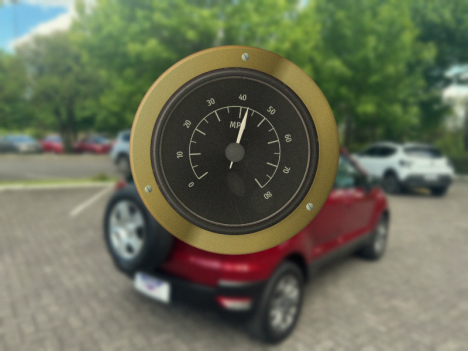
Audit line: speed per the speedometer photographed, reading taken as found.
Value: 42.5 mph
